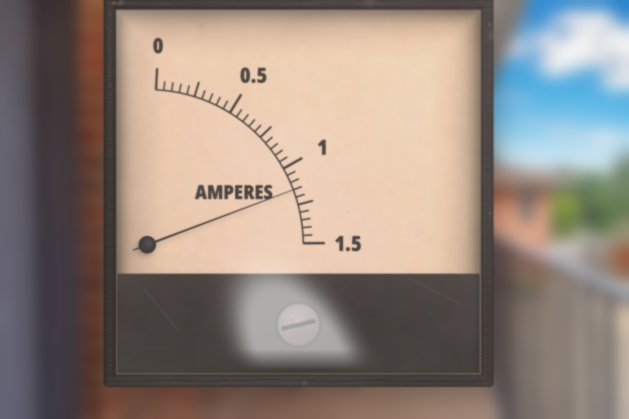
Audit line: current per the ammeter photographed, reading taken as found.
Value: 1.15 A
